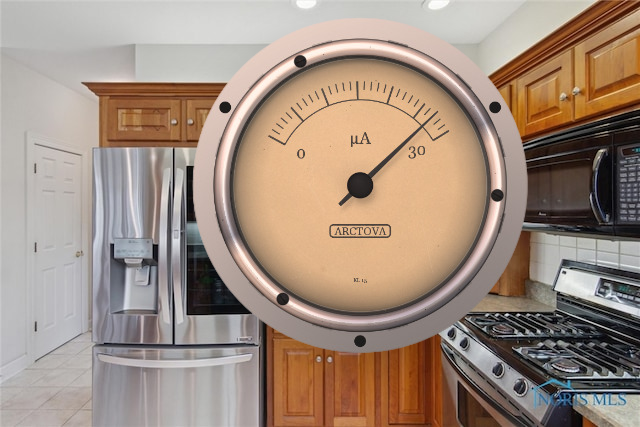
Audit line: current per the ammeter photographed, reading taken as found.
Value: 27 µA
